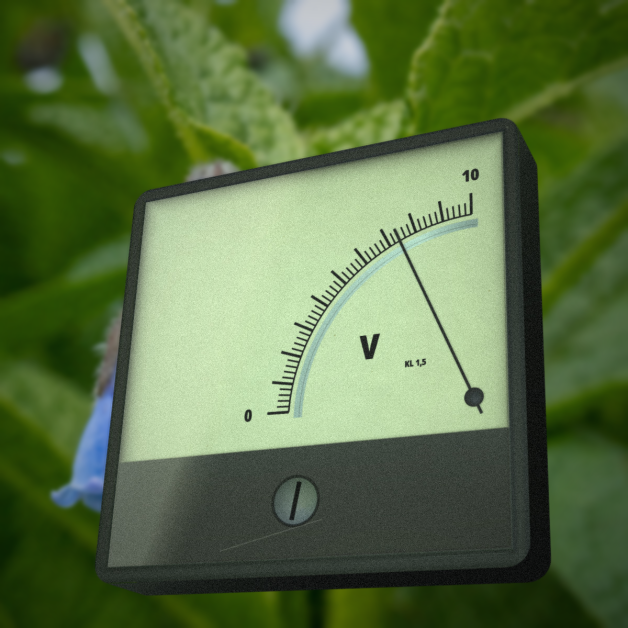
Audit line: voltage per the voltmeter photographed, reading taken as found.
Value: 7.4 V
